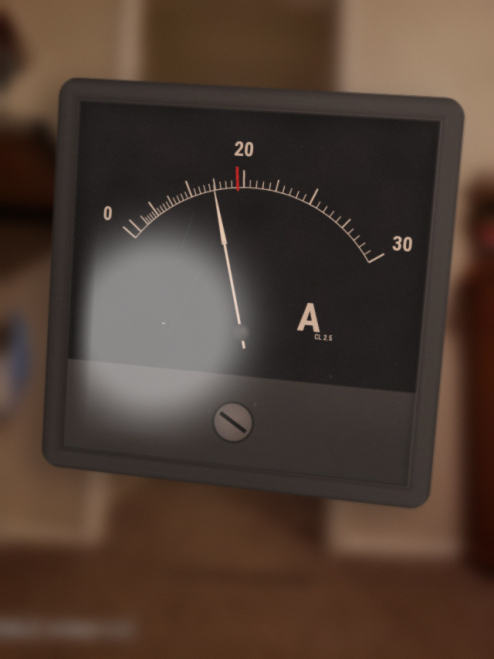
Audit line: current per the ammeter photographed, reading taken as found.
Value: 17.5 A
